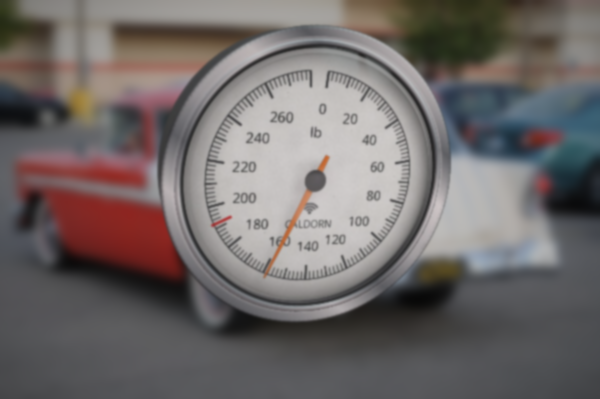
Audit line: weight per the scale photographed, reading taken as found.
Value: 160 lb
